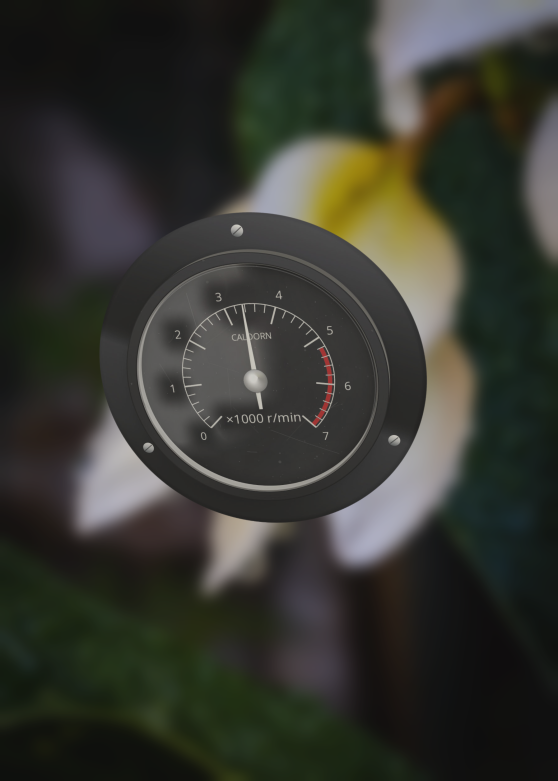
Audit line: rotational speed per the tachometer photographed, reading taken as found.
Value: 3400 rpm
